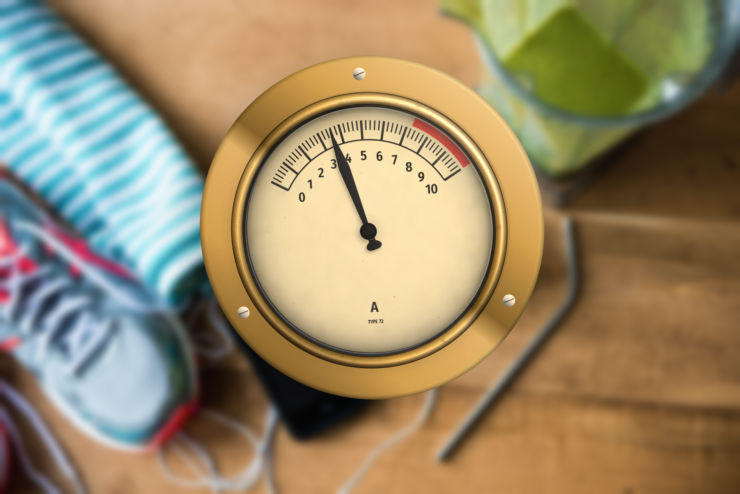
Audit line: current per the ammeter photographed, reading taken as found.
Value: 3.6 A
